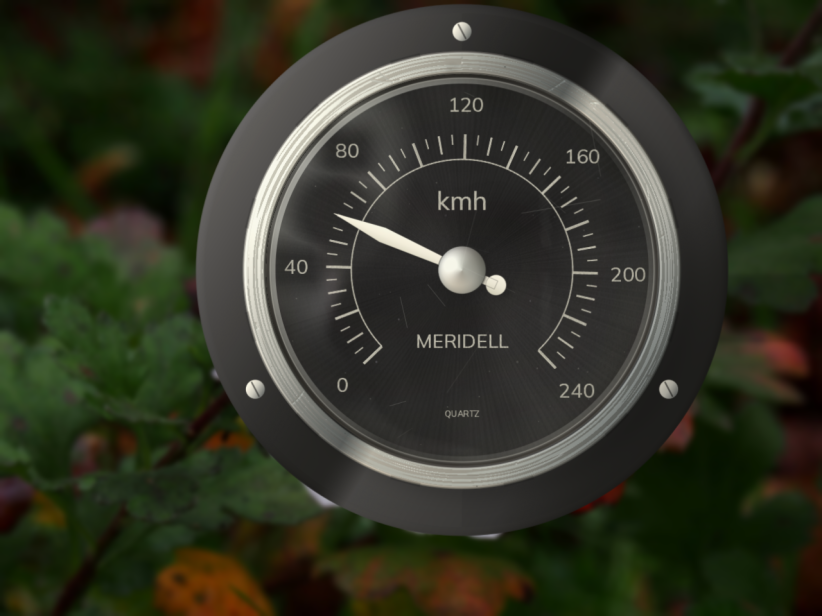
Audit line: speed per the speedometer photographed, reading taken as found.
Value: 60 km/h
